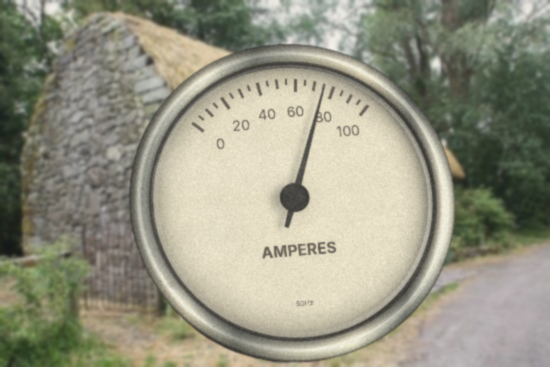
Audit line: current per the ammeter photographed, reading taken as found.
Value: 75 A
